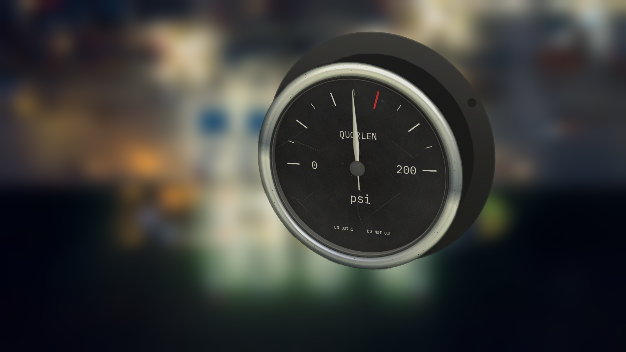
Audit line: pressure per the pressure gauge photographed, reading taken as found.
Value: 100 psi
